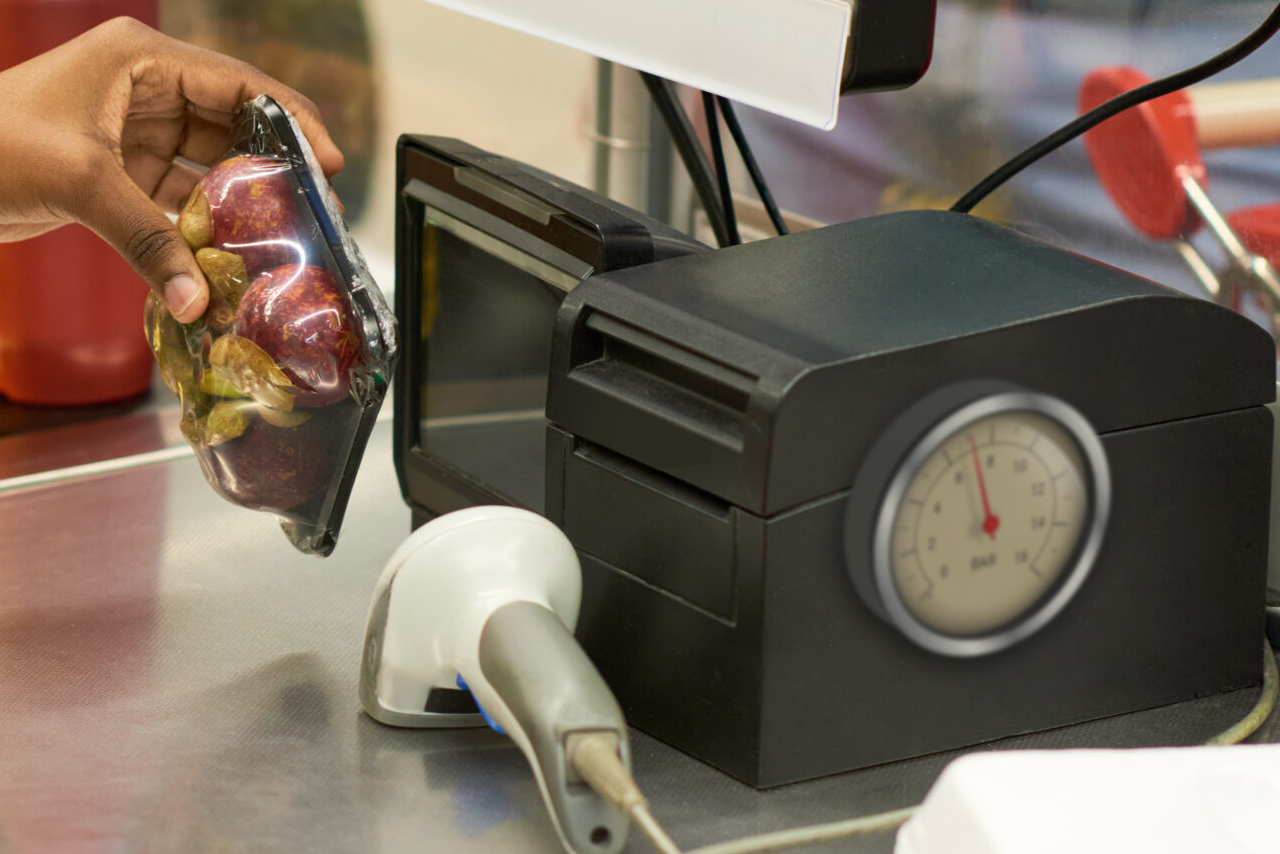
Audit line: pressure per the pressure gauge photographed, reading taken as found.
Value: 7 bar
